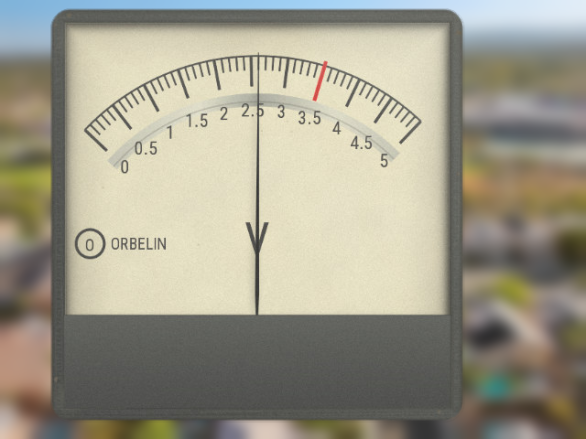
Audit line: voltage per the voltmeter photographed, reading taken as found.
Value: 2.6 V
